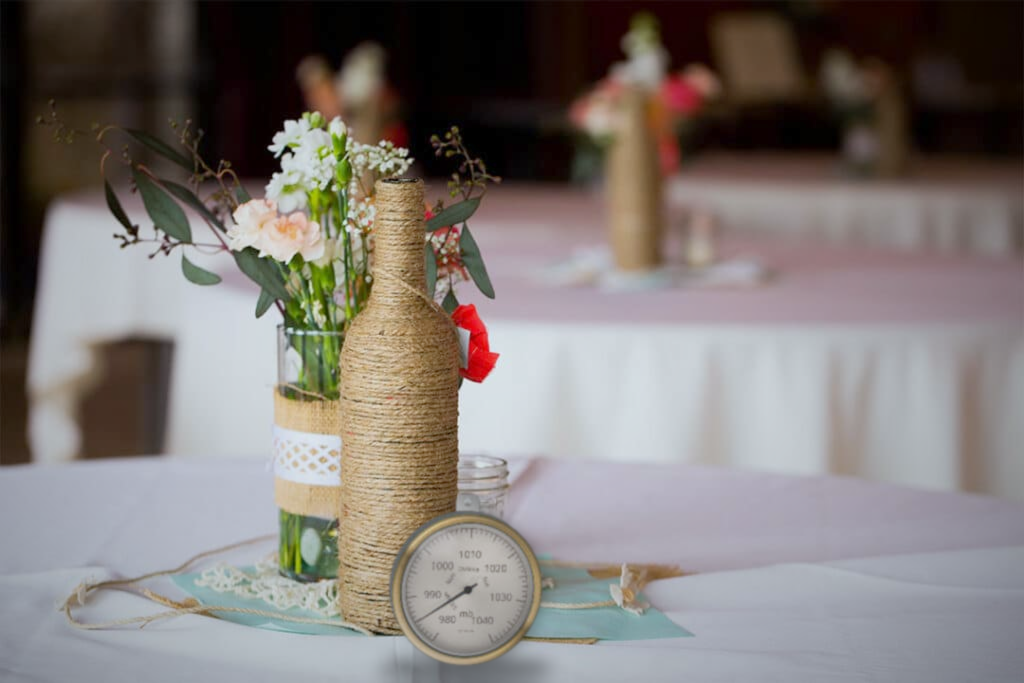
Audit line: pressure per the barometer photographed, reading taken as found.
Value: 985 mbar
